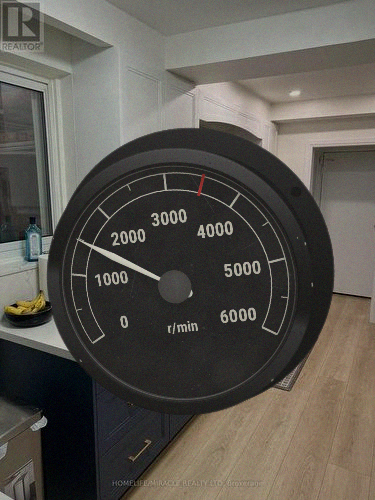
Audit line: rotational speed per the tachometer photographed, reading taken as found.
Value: 1500 rpm
